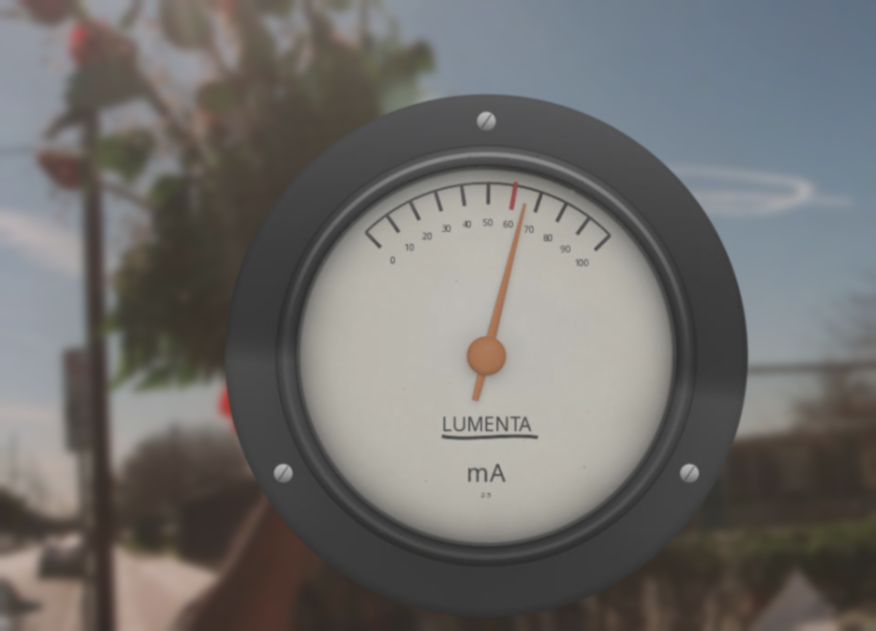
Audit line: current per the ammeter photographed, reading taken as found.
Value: 65 mA
